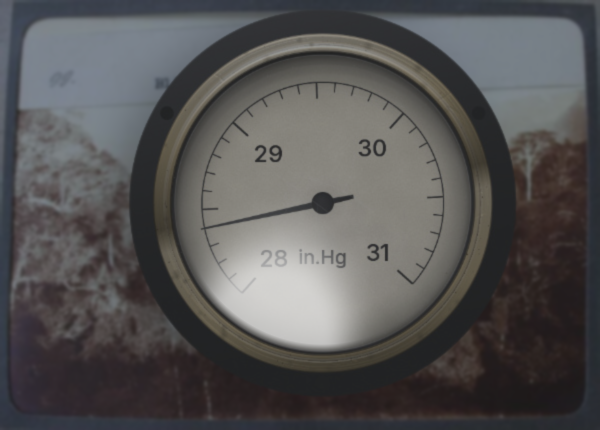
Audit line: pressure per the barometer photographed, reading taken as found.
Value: 28.4 inHg
